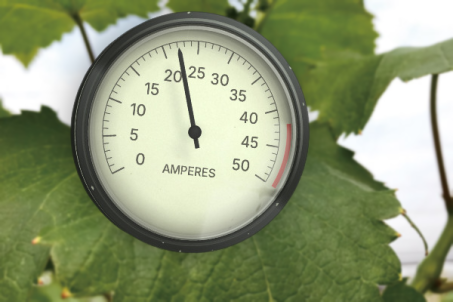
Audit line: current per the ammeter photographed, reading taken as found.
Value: 22 A
